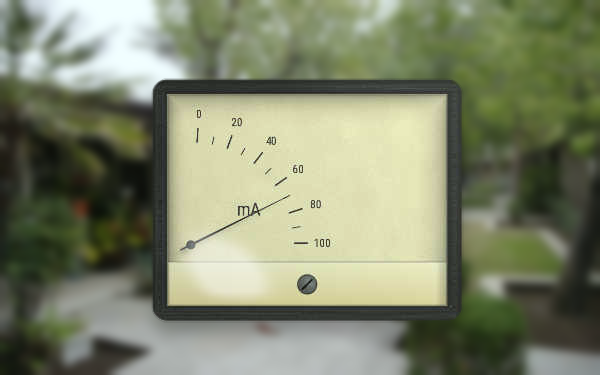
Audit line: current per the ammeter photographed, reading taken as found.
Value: 70 mA
